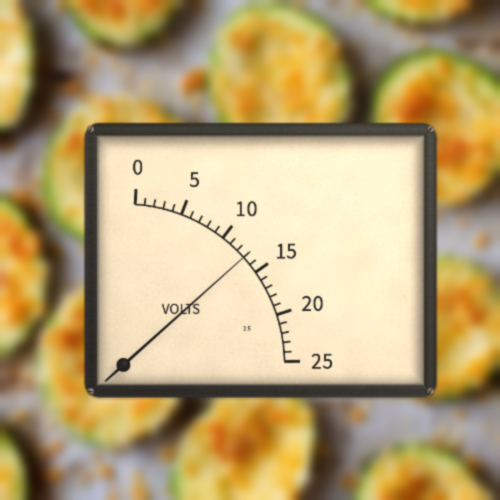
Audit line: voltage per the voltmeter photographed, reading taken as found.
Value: 13 V
